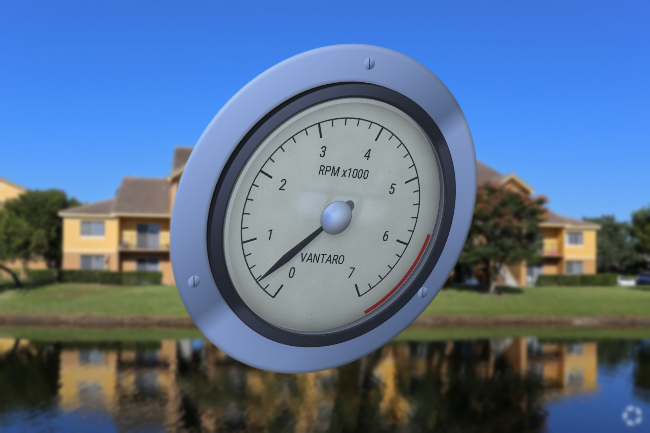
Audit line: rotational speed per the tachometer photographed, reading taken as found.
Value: 400 rpm
